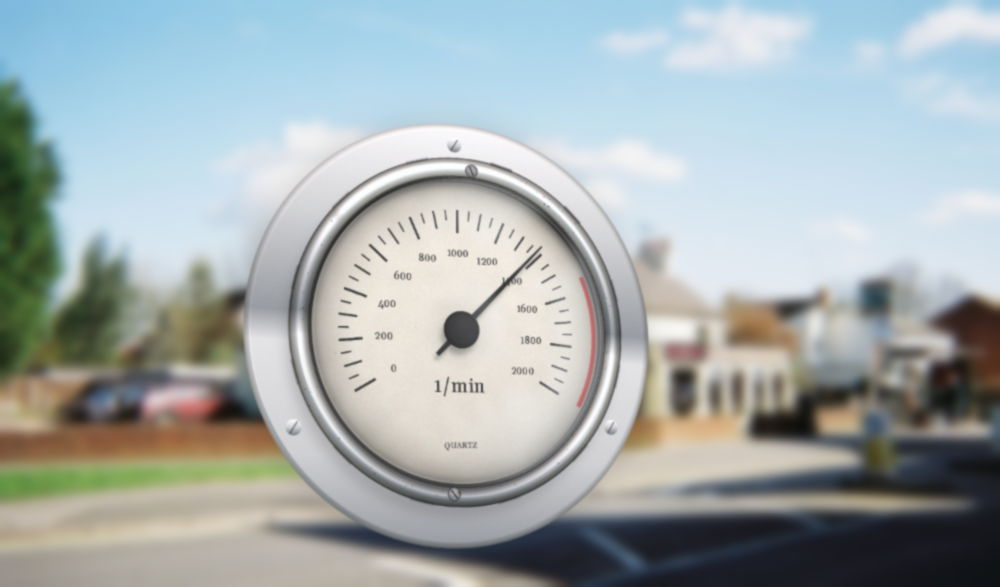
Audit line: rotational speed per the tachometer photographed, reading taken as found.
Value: 1375 rpm
